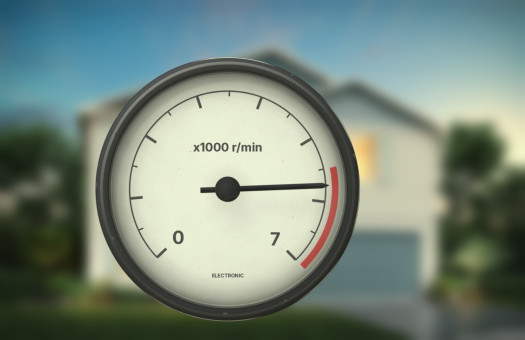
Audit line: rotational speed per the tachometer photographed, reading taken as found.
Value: 5750 rpm
